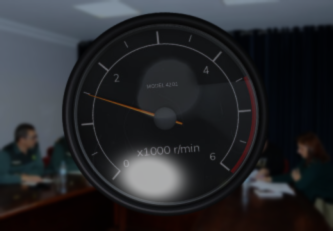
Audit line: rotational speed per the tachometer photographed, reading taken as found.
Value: 1500 rpm
